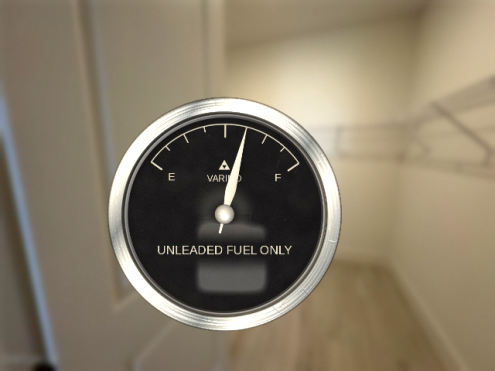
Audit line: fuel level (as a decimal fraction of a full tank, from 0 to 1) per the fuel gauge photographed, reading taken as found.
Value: 0.625
